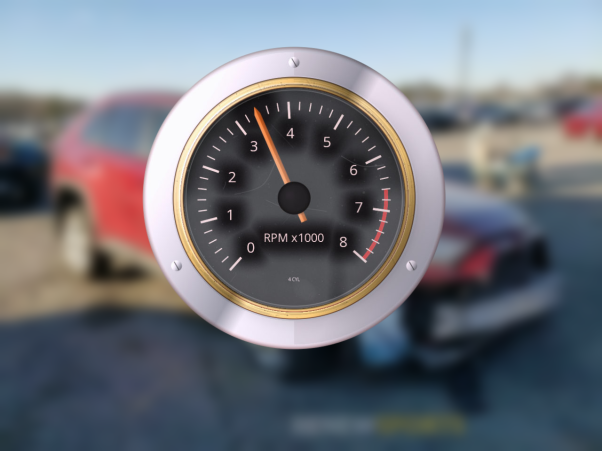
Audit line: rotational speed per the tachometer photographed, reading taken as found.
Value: 3400 rpm
